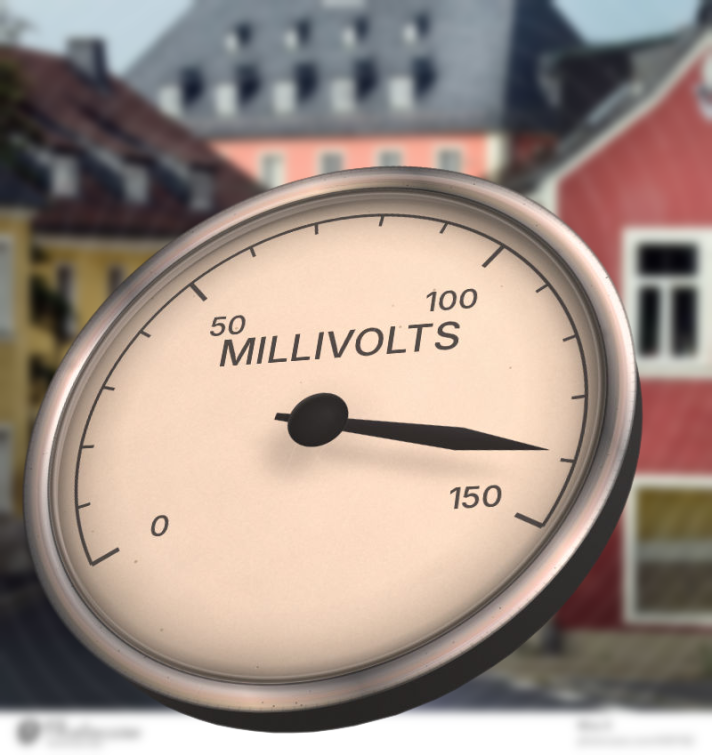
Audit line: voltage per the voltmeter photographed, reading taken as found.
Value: 140 mV
